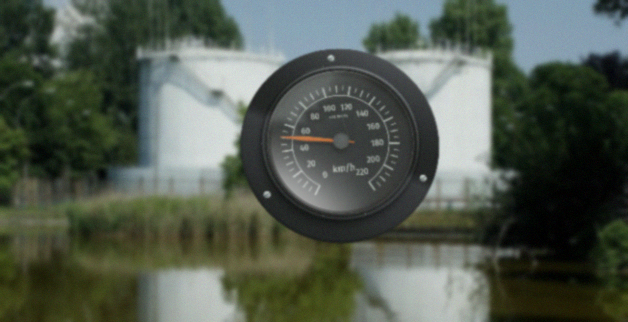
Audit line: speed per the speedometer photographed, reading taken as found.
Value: 50 km/h
